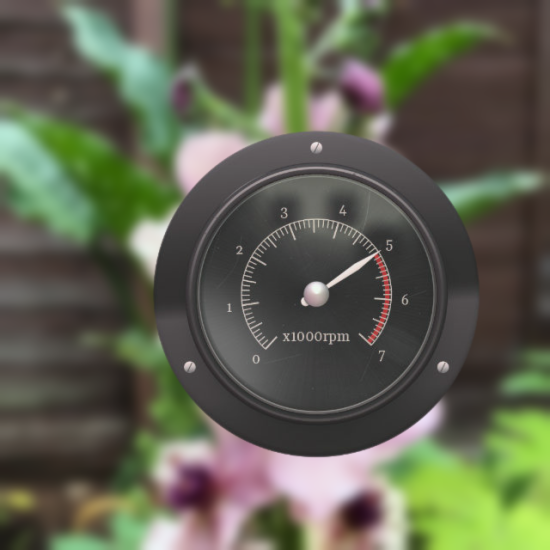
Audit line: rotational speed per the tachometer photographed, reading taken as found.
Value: 5000 rpm
